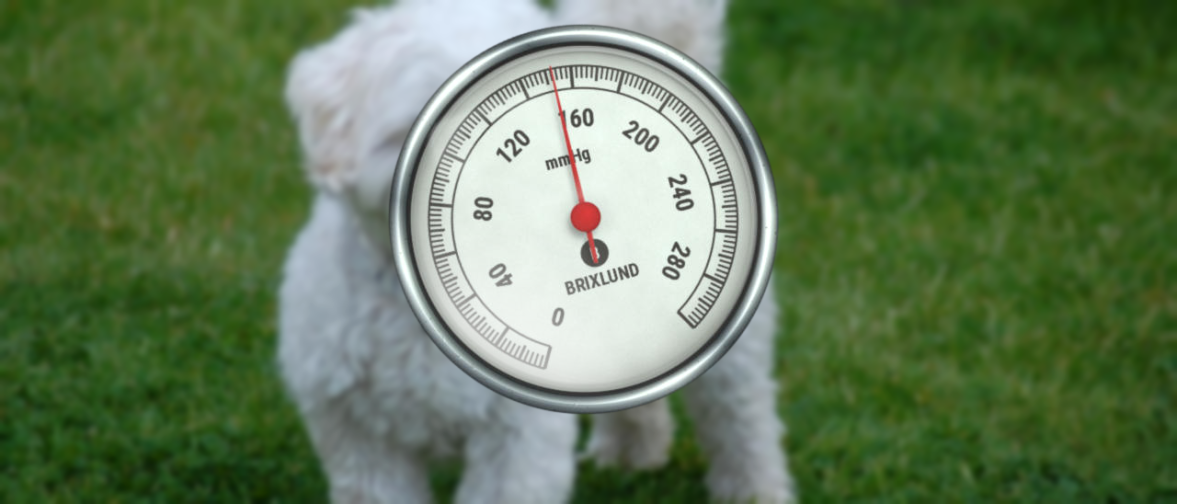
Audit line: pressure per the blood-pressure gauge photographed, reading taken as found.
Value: 152 mmHg
